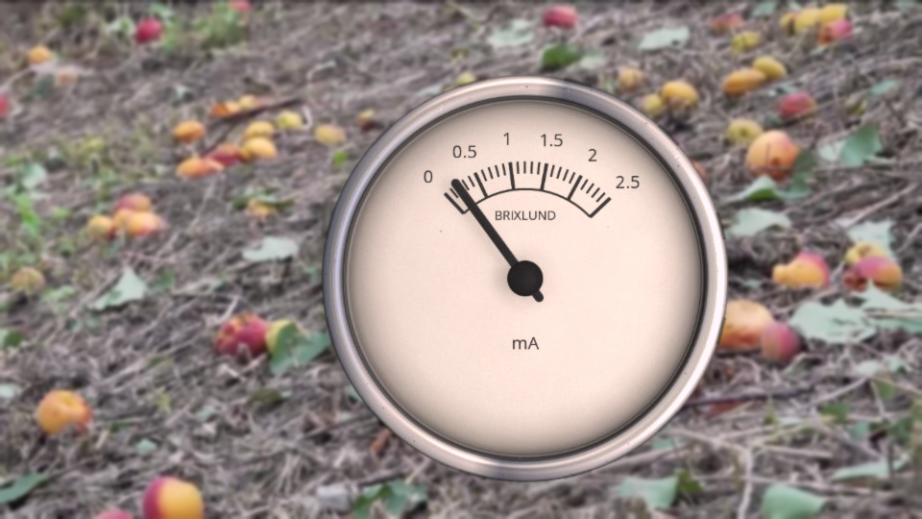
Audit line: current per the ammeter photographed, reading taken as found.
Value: 0.2 mA
